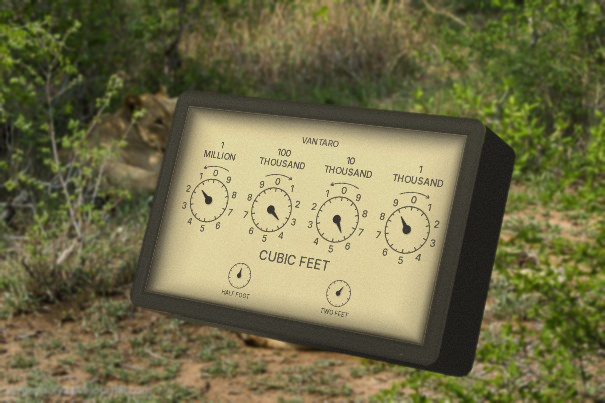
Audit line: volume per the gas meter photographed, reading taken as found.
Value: 135900 ft³
